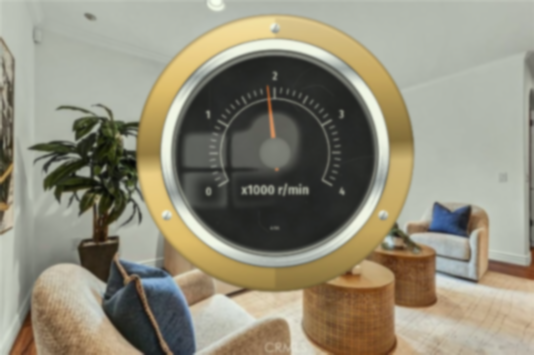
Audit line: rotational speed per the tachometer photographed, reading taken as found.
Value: 1900 rpm
